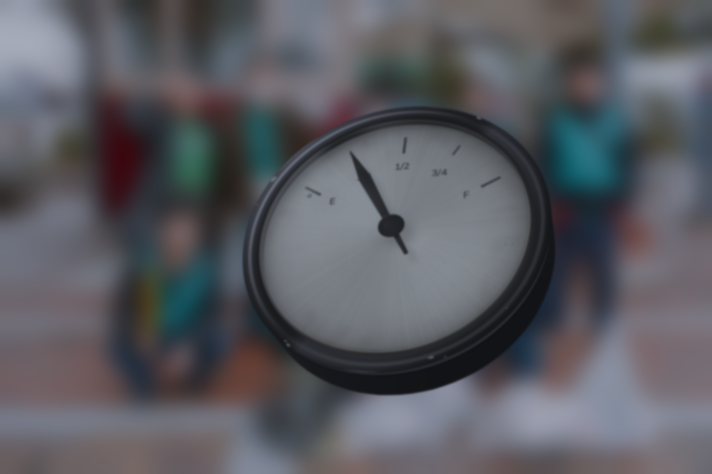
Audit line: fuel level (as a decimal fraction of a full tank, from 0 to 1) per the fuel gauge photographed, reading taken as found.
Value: 0.25
